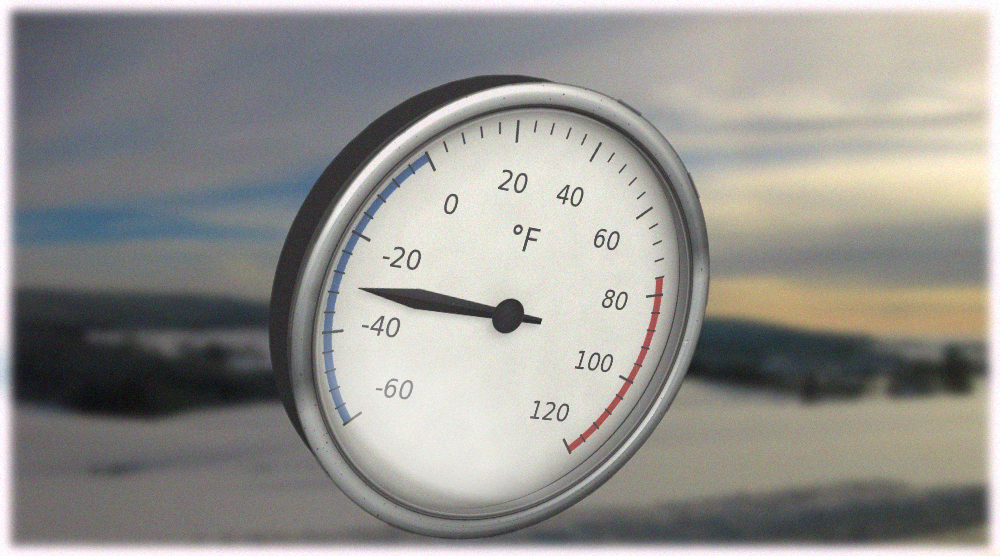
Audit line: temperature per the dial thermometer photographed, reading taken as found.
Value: -30 °F
